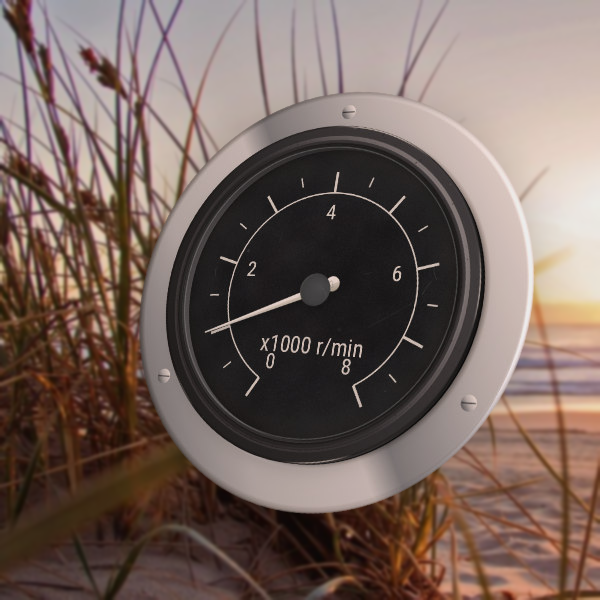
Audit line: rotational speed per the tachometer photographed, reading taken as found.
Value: 1000 rpm
